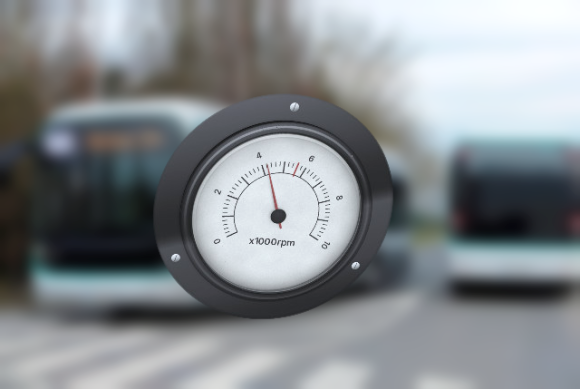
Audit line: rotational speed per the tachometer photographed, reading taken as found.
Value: 4200 rpm
